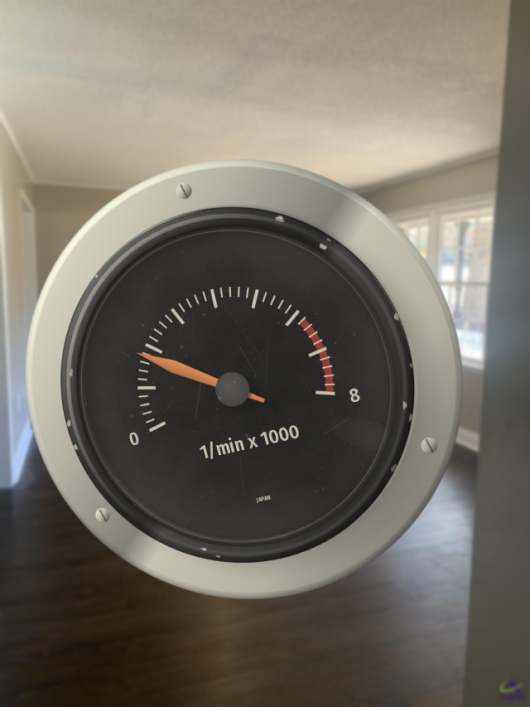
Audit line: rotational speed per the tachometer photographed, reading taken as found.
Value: 1800 rpm
